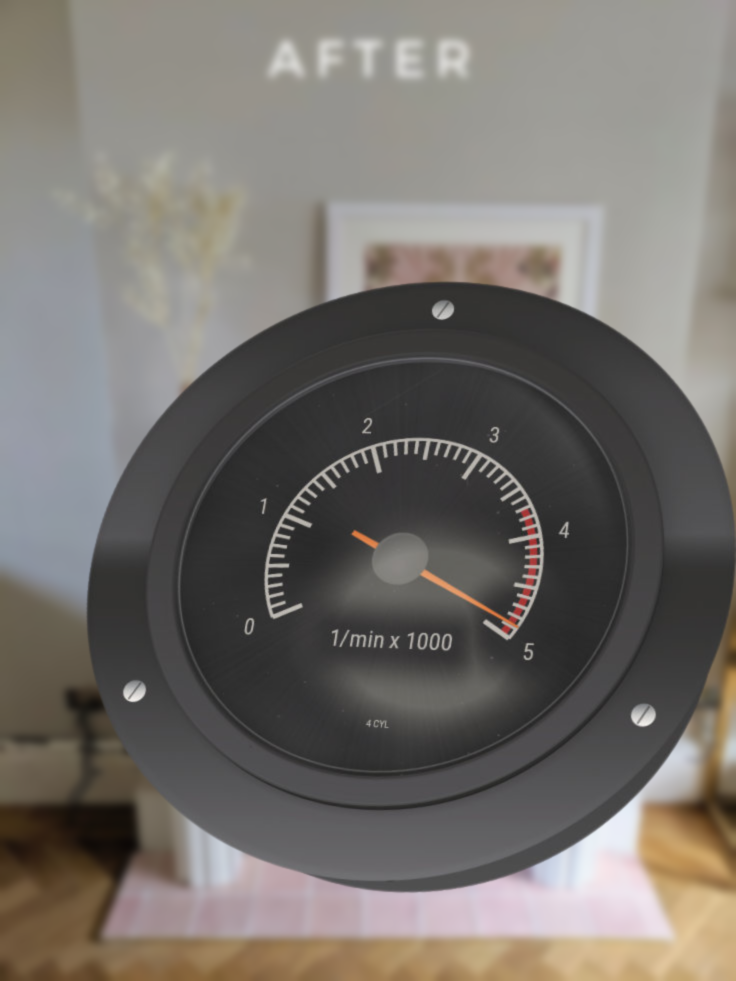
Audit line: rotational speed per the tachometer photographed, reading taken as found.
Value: 4900 rpm
